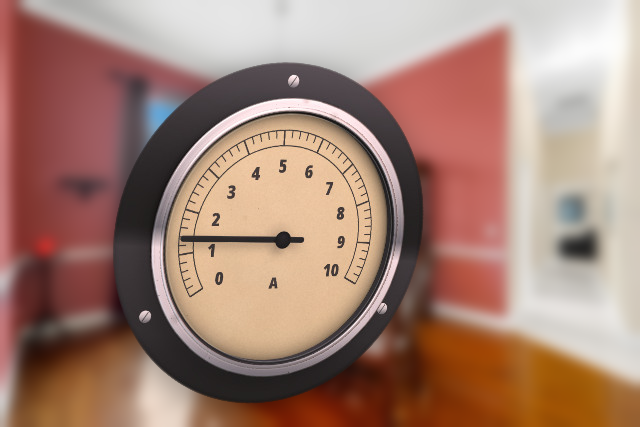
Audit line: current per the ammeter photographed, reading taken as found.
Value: 1.4 A
